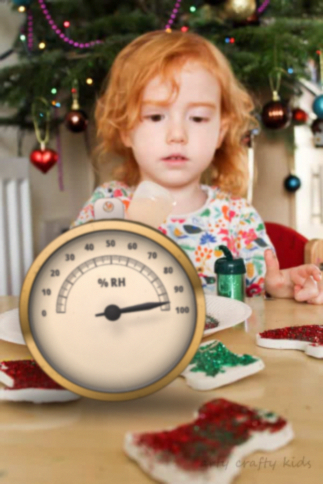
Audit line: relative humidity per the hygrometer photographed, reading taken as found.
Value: 95 %
